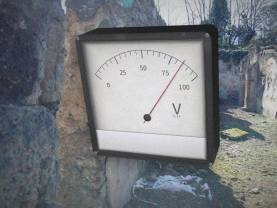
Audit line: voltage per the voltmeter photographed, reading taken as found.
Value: 85 V
